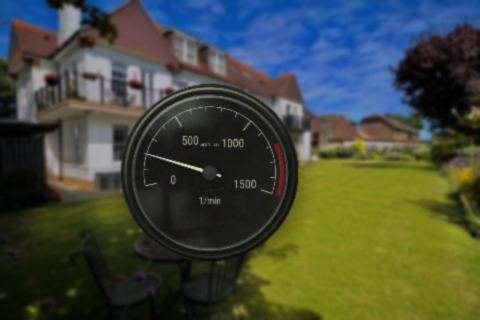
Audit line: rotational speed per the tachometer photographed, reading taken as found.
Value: 200 rpm
